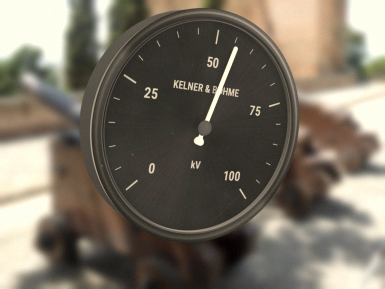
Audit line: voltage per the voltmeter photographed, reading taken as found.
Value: 55 kV
